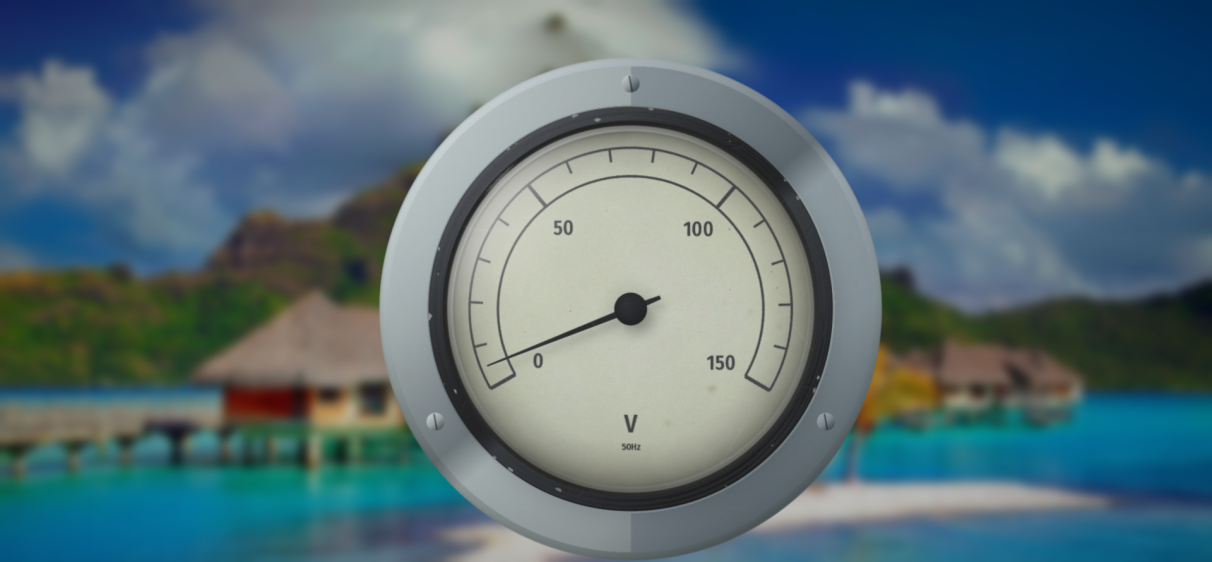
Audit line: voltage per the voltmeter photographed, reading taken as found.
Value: 5 V
